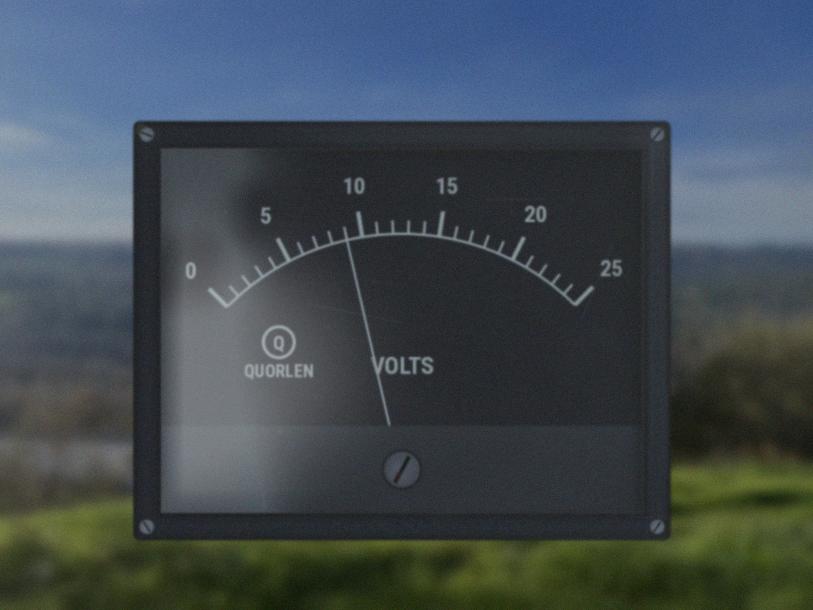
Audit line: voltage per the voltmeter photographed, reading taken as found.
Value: 9 V
